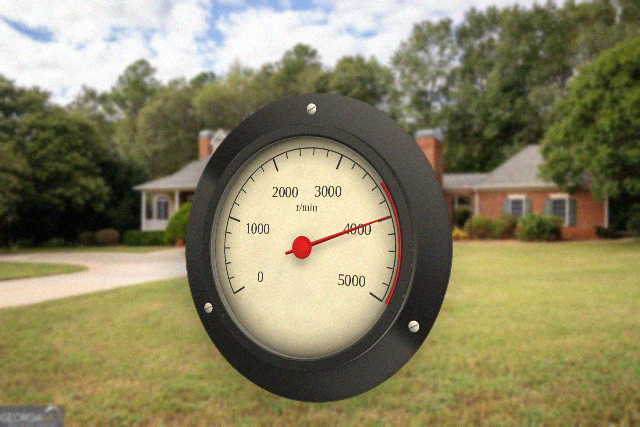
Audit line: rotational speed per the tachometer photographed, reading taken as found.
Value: 4000 rpm
